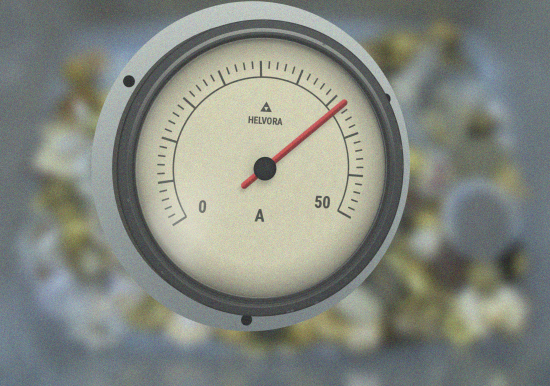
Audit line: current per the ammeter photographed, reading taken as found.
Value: 36 A
